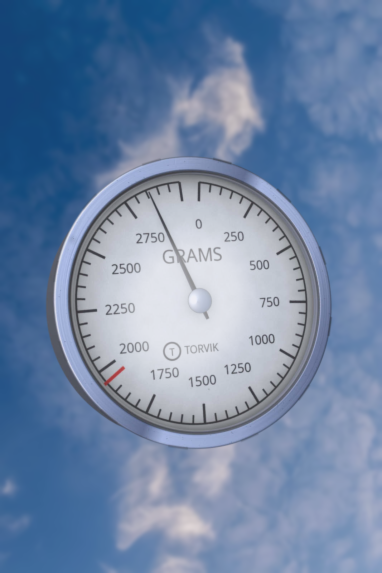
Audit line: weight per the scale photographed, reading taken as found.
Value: 2850 g
